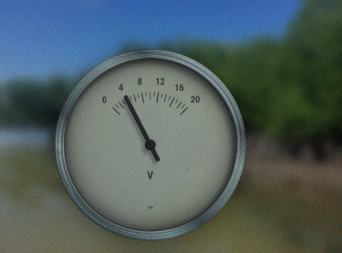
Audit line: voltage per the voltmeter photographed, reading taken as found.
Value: 4 V
